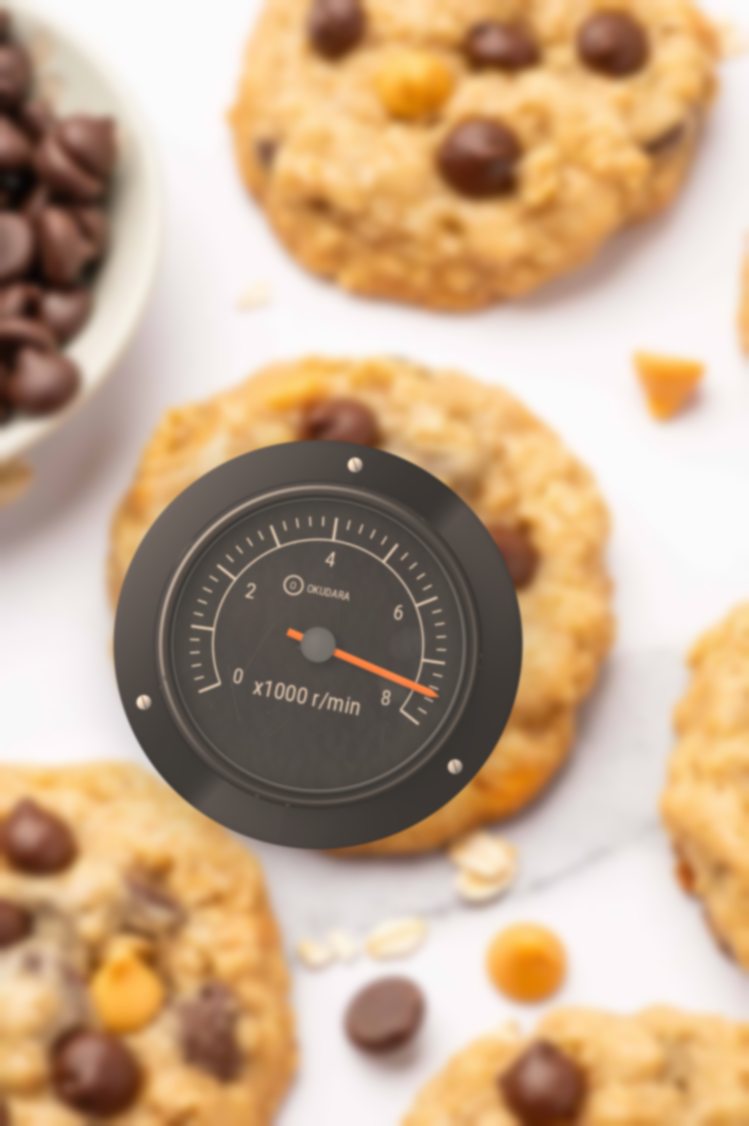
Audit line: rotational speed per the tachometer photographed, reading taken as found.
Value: 7500 rpm
